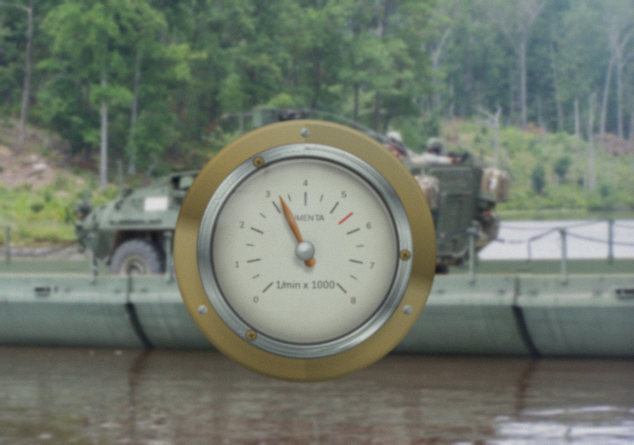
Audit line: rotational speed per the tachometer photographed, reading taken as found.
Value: 3250 rpm
